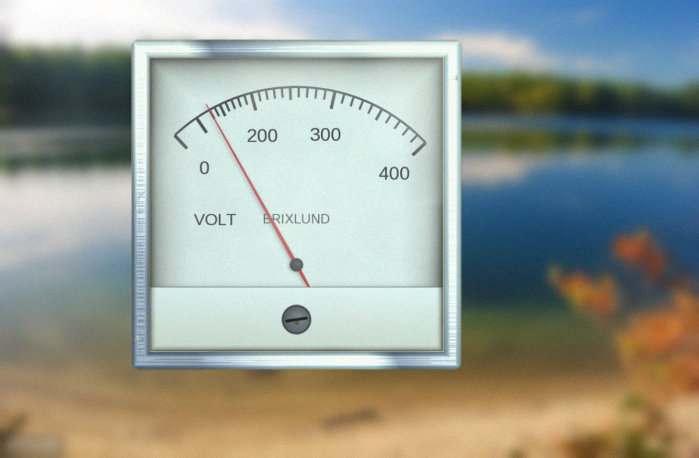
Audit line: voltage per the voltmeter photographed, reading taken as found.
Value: 130 V
